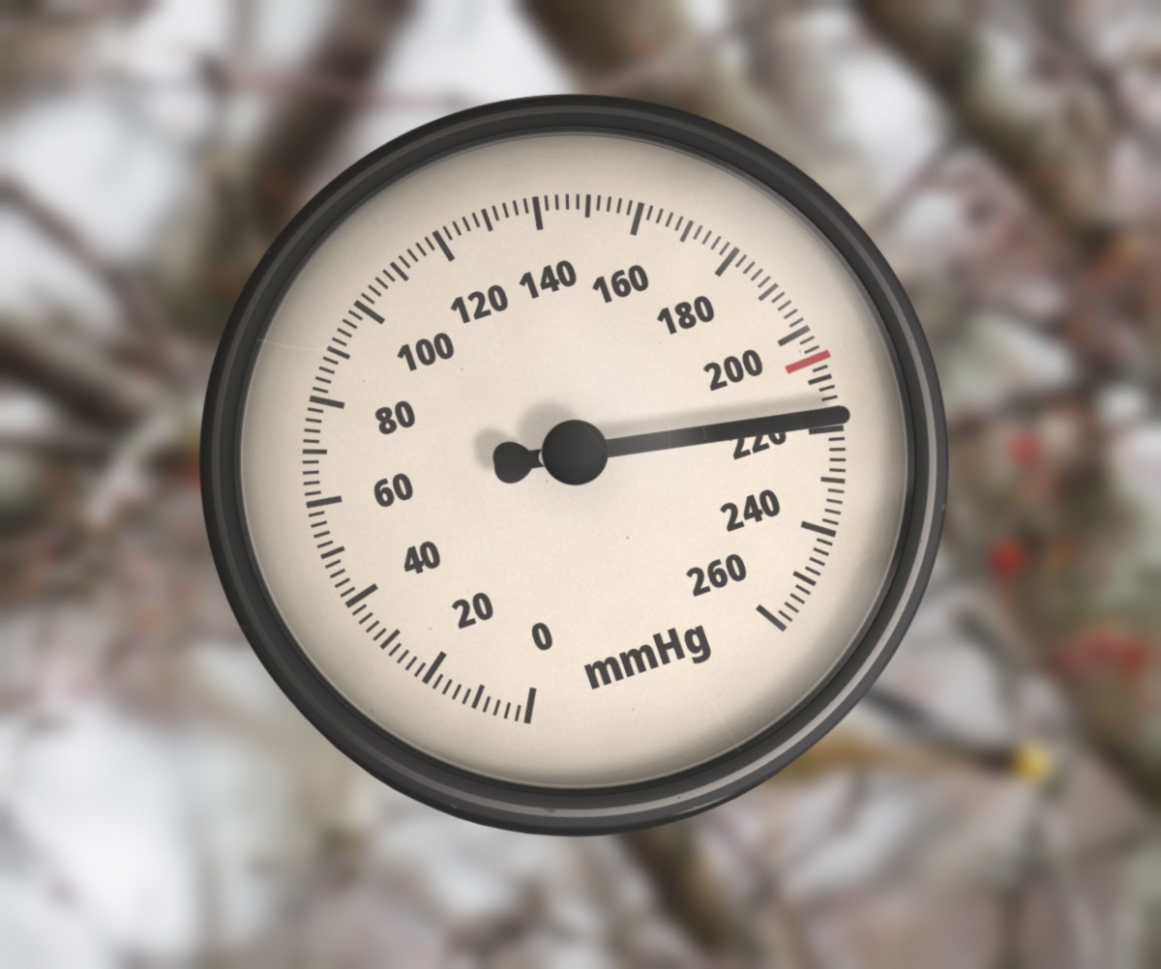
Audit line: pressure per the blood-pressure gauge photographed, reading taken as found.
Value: 218 mmHg
